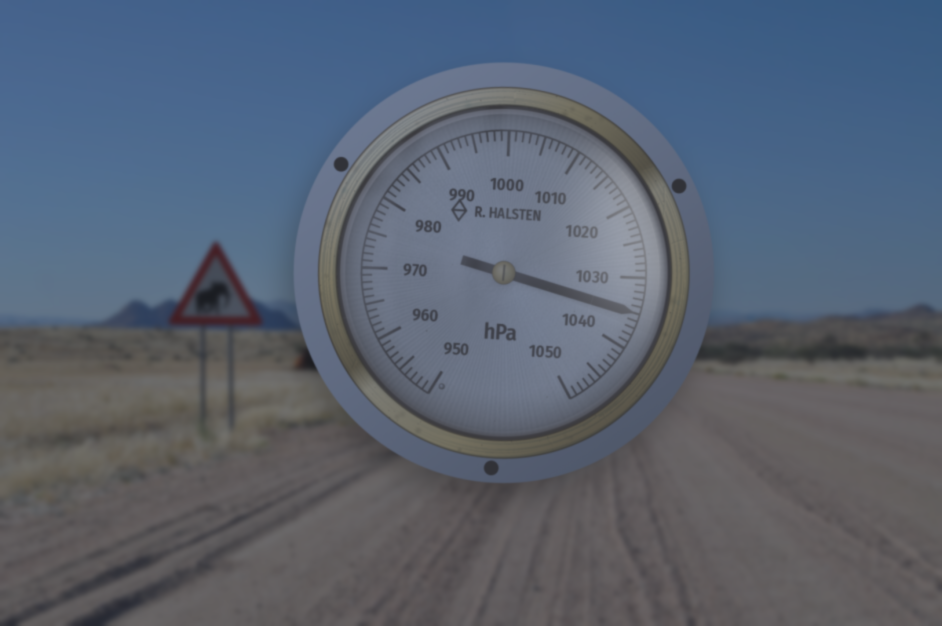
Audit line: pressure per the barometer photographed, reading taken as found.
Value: 1035 hPa
